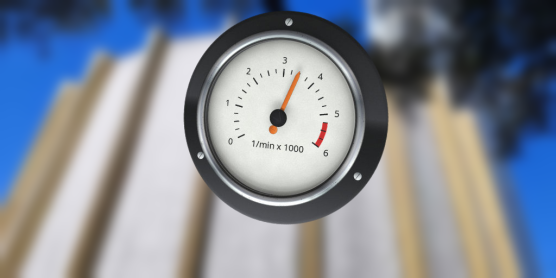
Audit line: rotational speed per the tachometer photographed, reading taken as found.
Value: 3500 rpm
